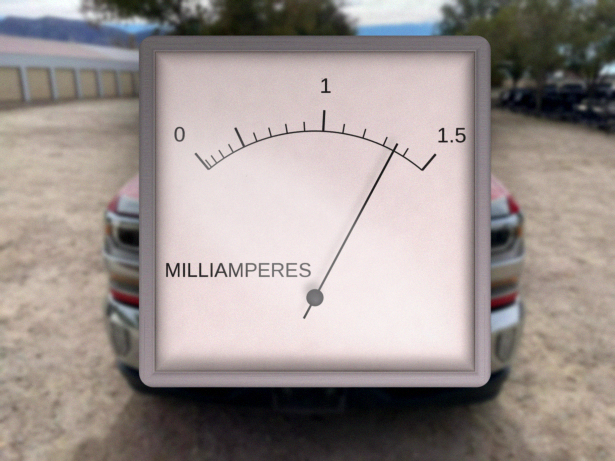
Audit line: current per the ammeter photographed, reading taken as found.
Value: 1.35 mA
